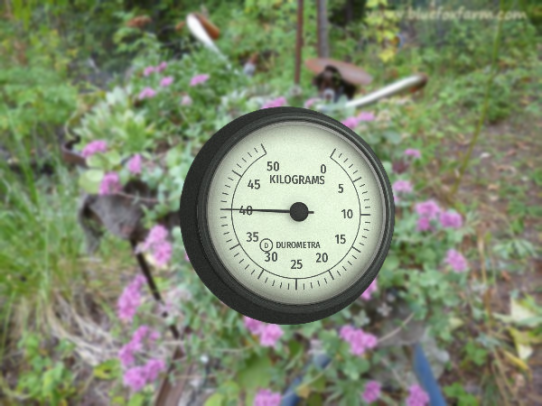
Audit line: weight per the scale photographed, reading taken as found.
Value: 40 kg
